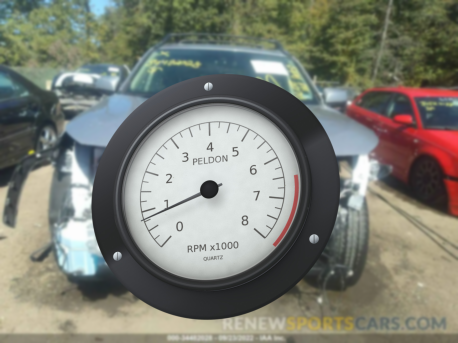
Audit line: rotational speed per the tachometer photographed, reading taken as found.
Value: 750 rpm
